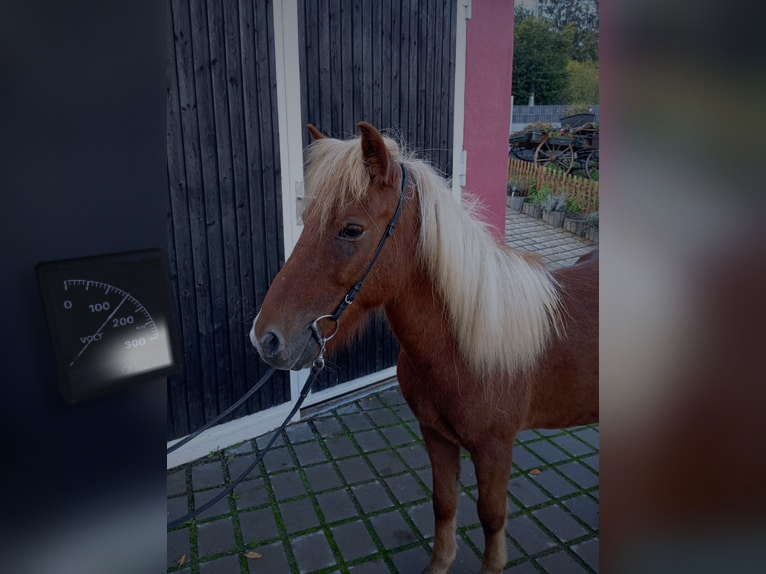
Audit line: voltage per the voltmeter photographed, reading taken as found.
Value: 150 V
